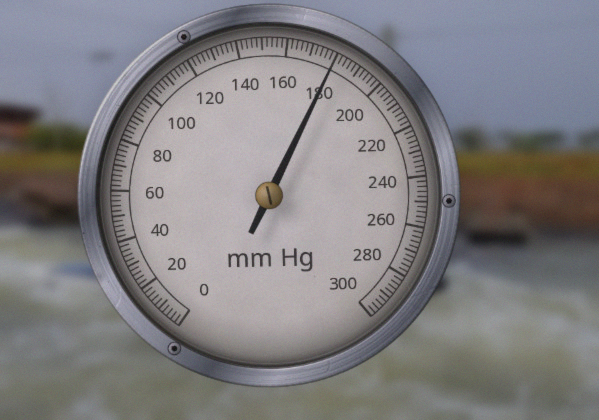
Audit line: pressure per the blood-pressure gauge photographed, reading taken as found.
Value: 180 mmHg
